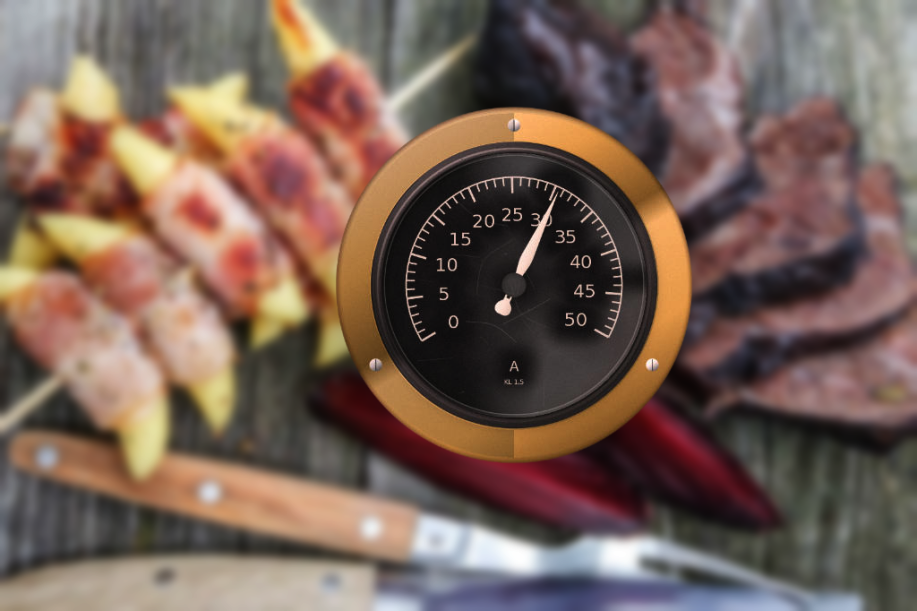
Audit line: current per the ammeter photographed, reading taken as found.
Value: 30.5 A
